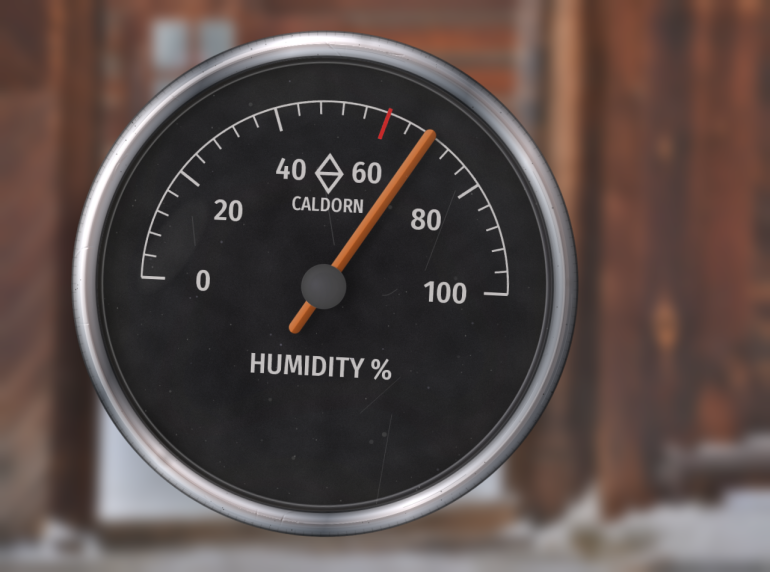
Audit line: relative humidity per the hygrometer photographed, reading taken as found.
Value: 68 %
